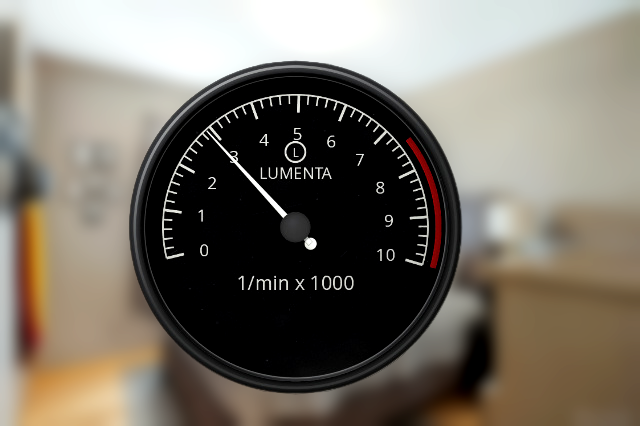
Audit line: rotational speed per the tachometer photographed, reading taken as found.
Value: 2900 rpm
